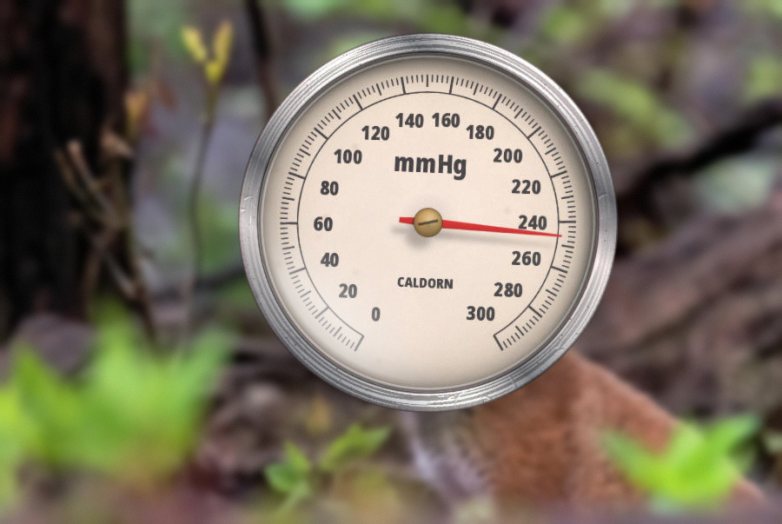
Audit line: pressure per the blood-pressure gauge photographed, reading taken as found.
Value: 246 mmHg
